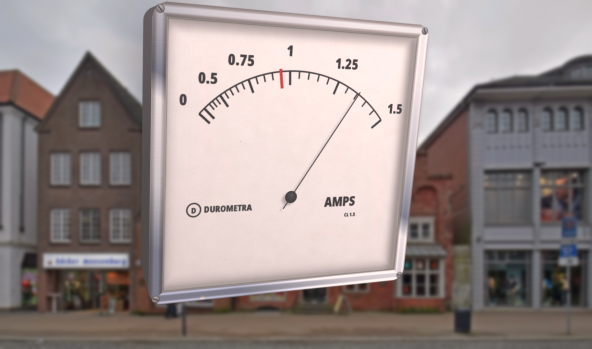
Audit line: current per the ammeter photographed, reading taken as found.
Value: 1.35 A
